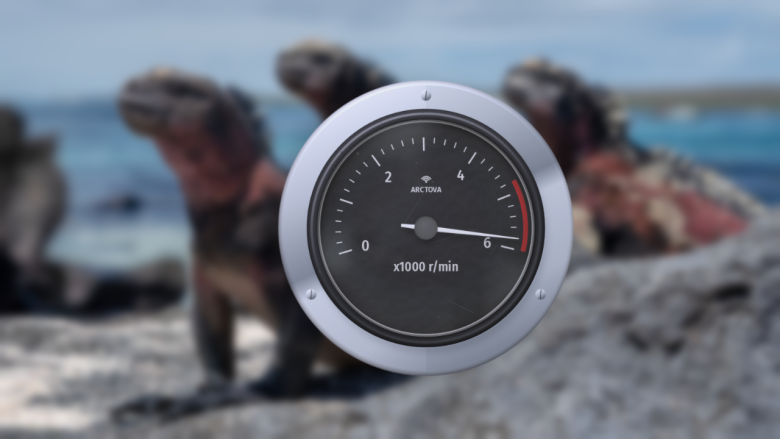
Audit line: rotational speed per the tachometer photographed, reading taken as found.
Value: 5800 rpm
